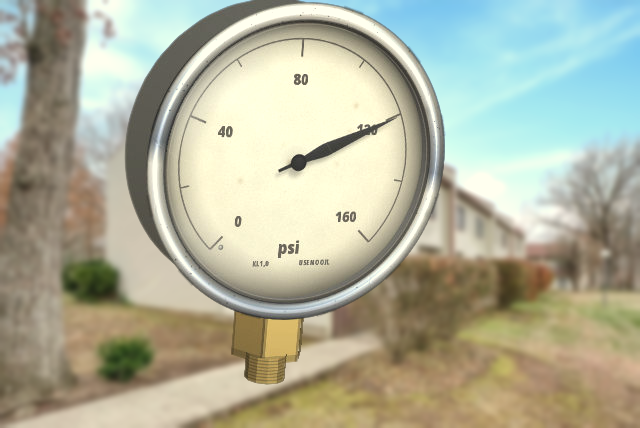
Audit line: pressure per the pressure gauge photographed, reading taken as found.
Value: 120 psi
